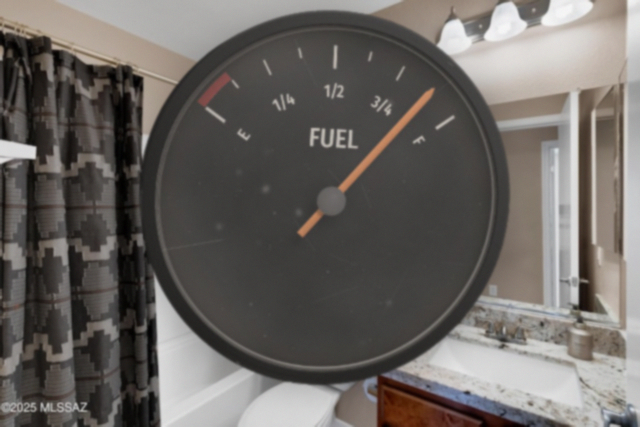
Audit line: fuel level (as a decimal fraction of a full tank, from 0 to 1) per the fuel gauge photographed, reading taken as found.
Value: 0.875
